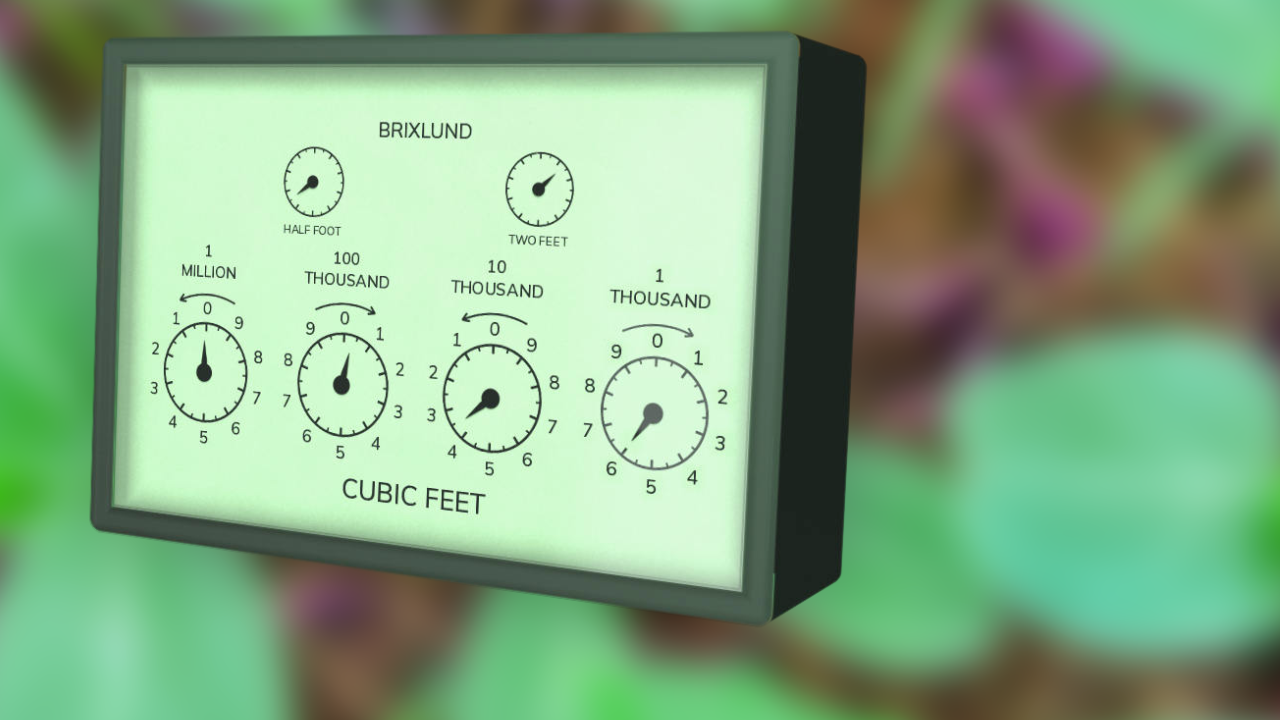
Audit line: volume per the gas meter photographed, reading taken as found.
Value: 3600 ft³
